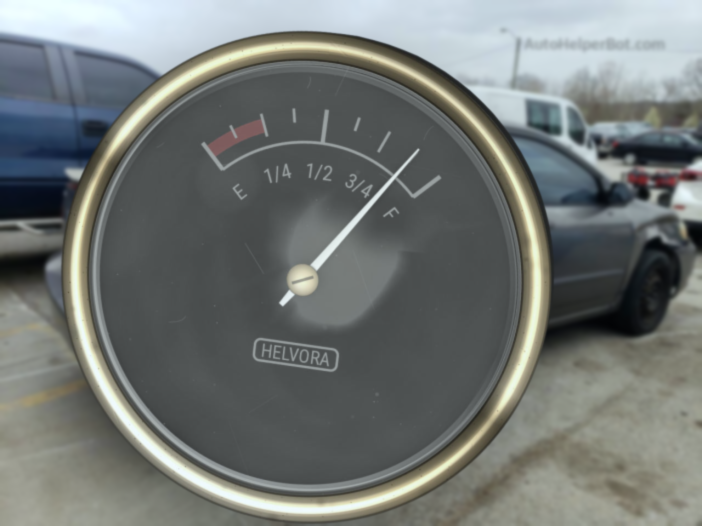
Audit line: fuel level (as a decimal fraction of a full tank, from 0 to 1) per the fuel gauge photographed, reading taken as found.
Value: 0.875
